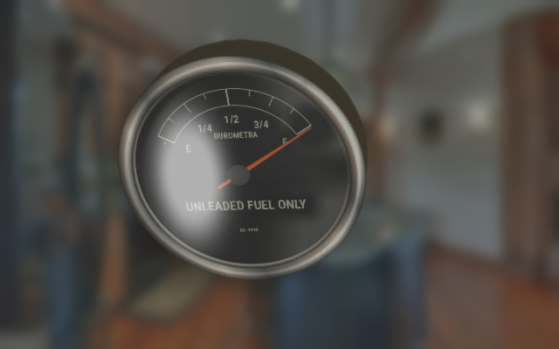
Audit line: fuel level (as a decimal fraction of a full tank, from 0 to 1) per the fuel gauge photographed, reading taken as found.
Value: 1
